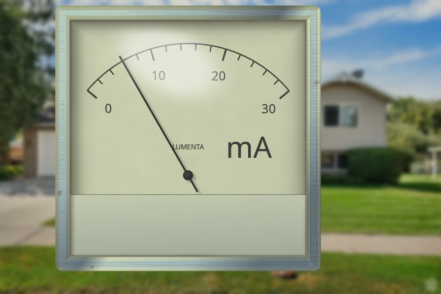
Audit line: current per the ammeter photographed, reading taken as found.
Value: 6 mA
